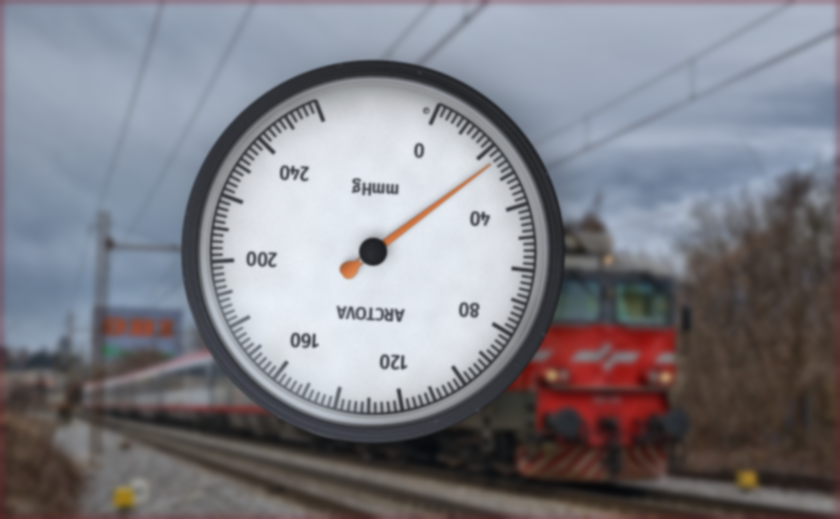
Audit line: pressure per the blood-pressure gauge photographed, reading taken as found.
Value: 24 mmHg
